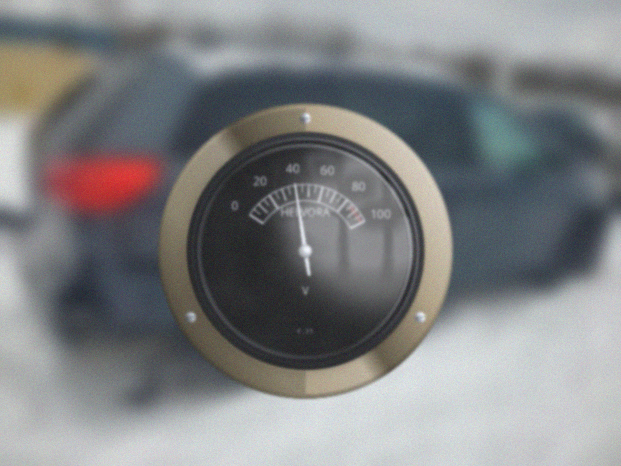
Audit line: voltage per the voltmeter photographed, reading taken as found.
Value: 40 V
